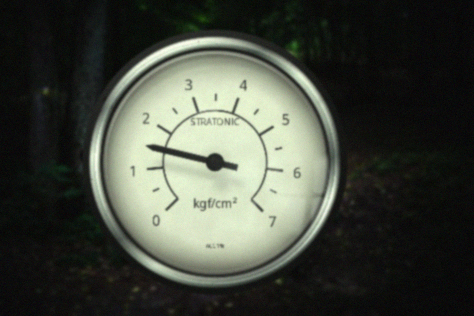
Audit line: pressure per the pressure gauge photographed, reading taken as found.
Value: 1.5 kg/cm²
